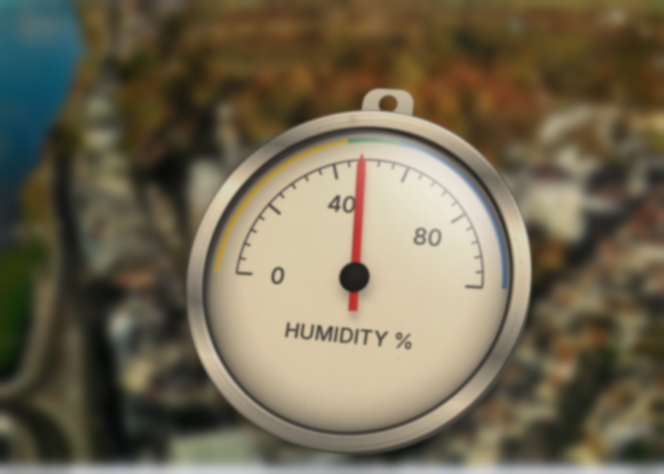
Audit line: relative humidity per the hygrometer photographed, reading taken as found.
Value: 48 %
